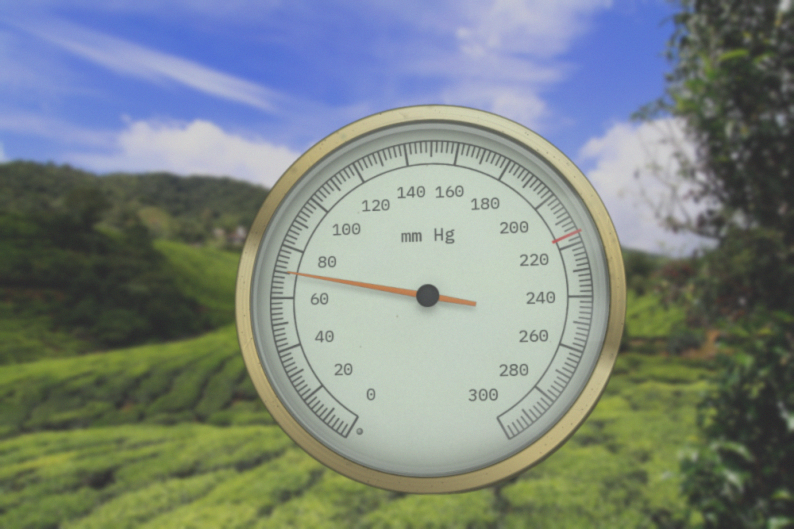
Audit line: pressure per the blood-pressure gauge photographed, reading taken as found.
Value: 70 mmHg
